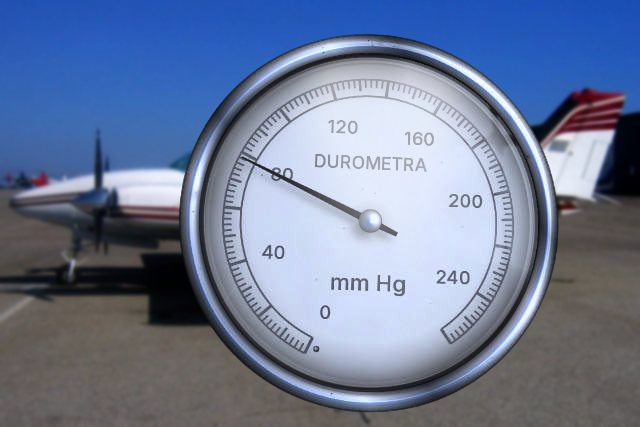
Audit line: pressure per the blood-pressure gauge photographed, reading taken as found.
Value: 78 mmHg
